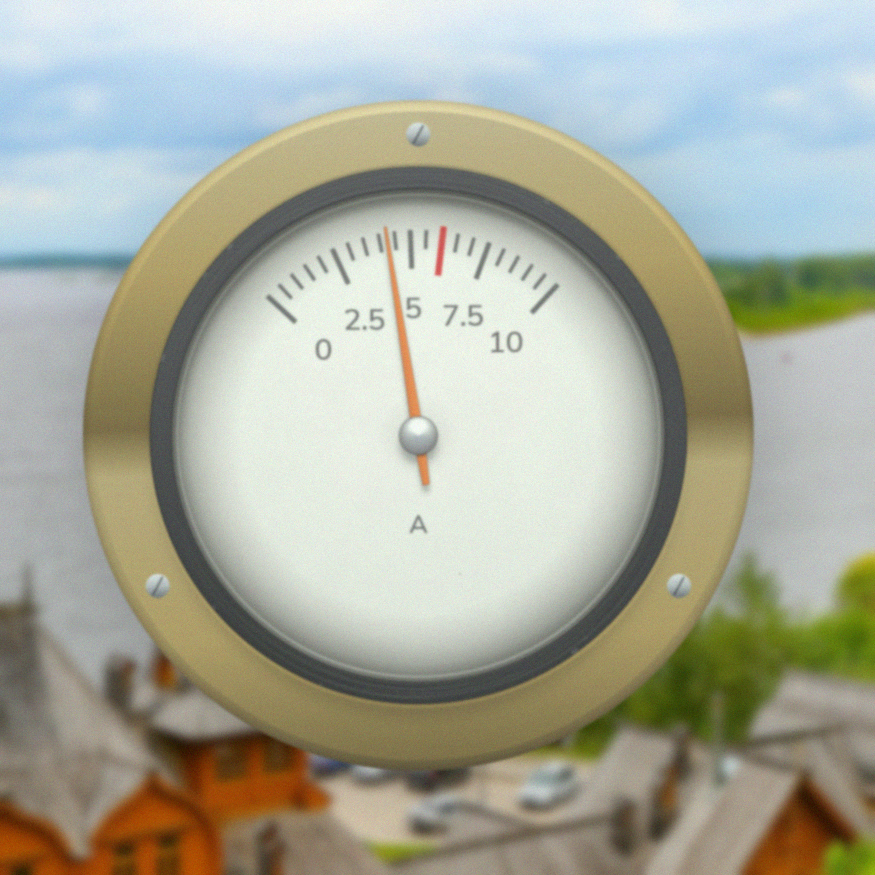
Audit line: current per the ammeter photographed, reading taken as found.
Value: 4.25 A
